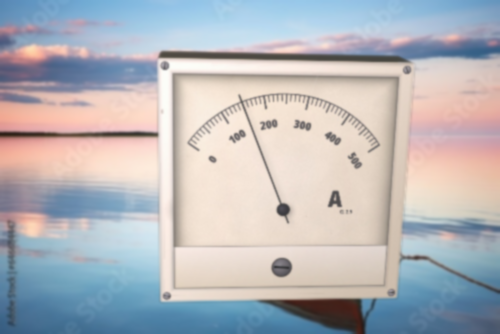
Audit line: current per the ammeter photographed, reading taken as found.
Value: 150 A
